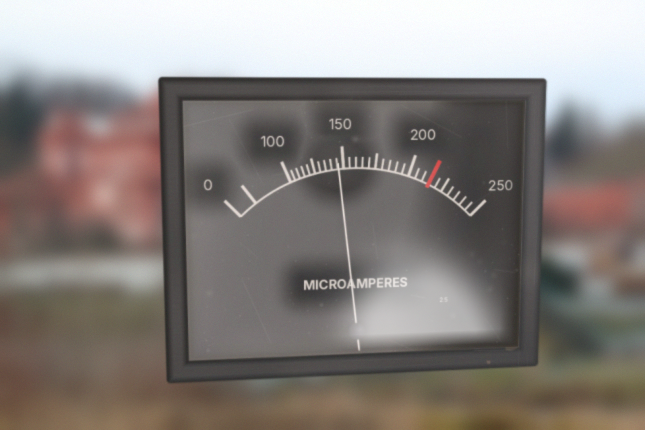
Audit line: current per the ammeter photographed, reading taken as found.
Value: 145 µA
